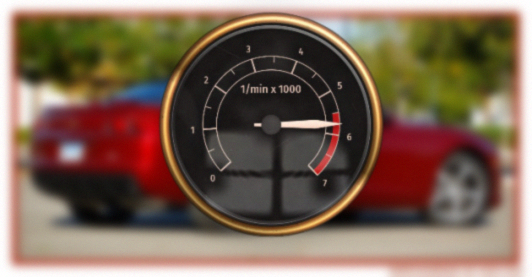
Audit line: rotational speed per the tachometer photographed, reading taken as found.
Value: 5750 rpm
